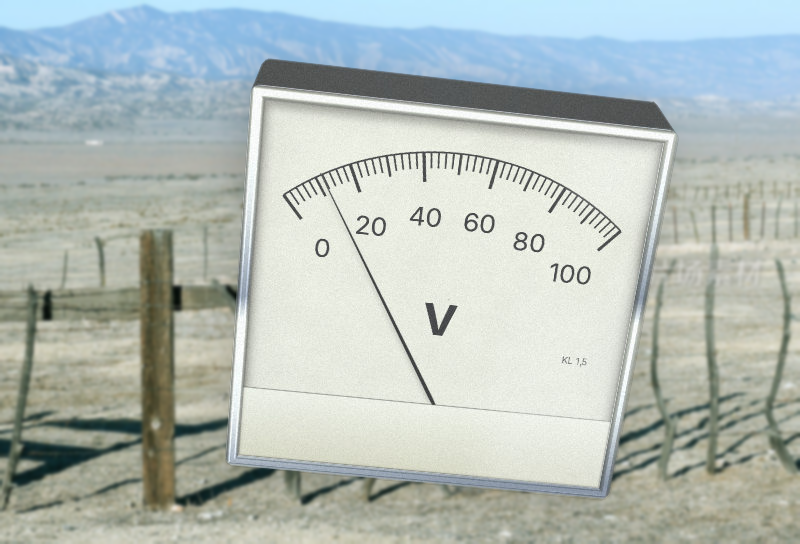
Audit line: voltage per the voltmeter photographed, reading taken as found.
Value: 12 V
